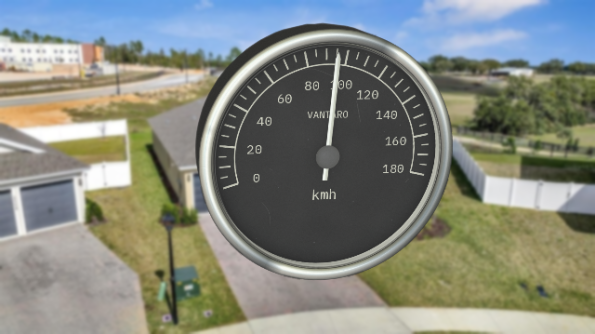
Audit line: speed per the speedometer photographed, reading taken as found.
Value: 95 km/h
